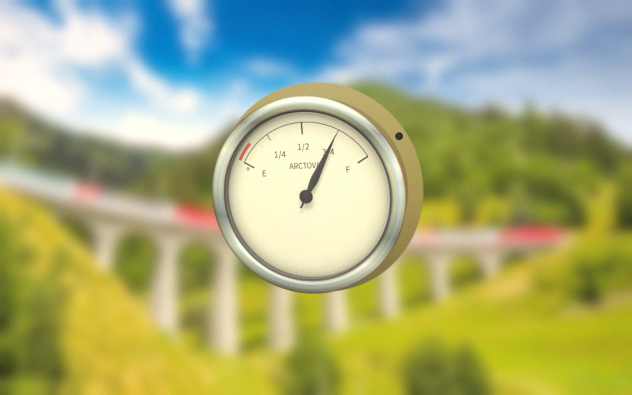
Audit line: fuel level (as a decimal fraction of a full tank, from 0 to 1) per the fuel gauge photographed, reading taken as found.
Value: 0.75
